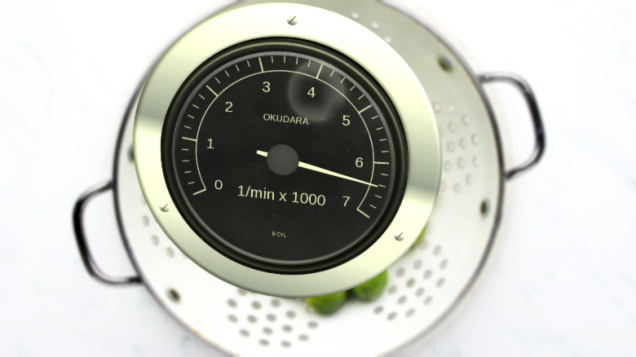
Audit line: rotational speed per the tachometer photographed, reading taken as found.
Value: 6400 rpm
